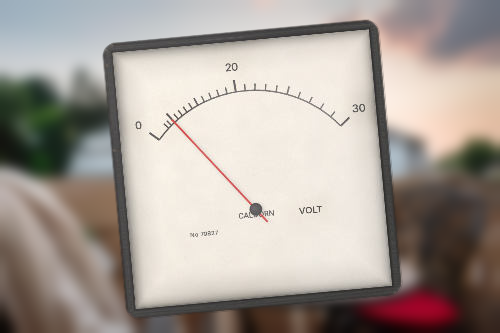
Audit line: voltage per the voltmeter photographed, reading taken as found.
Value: 10 V
